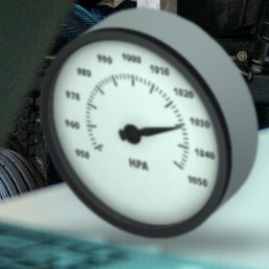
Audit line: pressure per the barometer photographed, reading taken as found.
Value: 1030 hPa
